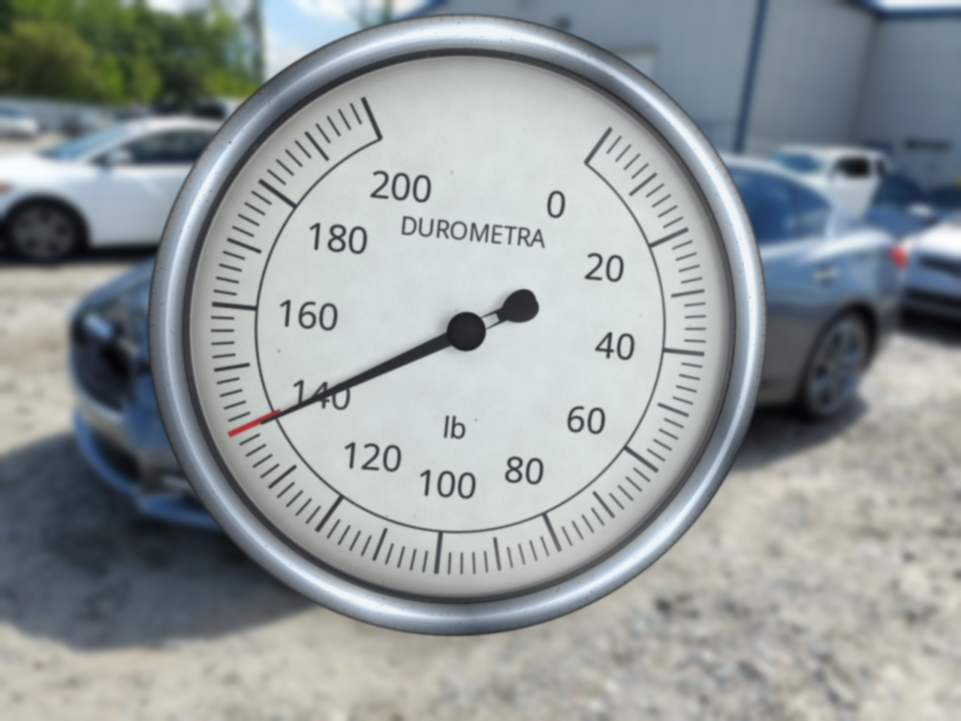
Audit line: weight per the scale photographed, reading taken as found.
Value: 140 lb
